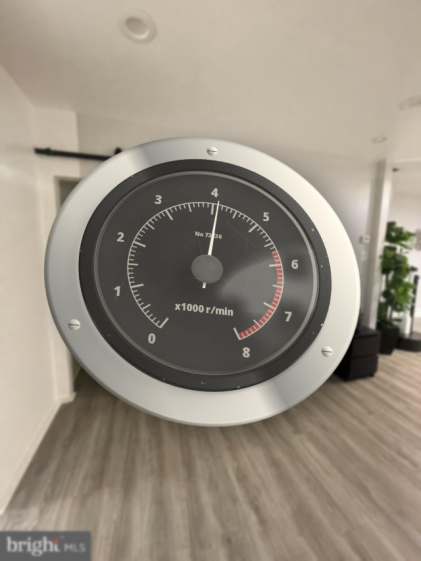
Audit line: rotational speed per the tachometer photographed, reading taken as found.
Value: 4100 rpm
